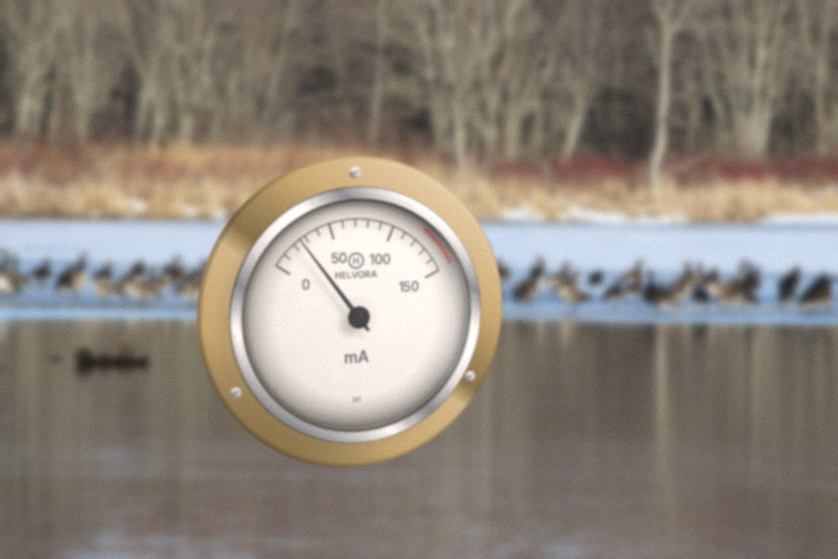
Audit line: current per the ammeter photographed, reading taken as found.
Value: 25 mA
